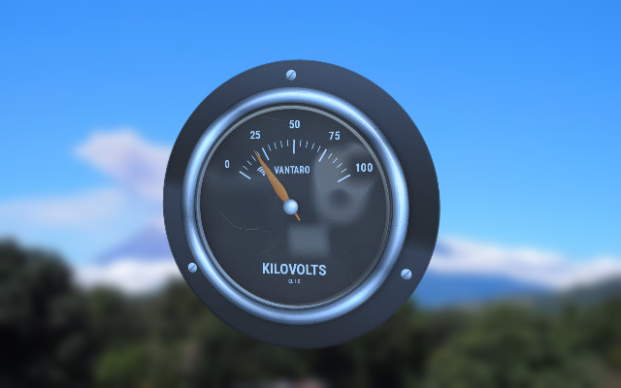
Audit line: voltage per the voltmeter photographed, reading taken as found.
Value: 20 kV
